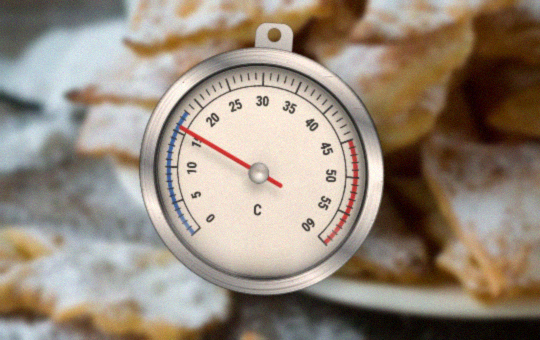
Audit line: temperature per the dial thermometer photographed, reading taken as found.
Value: 16 °C
